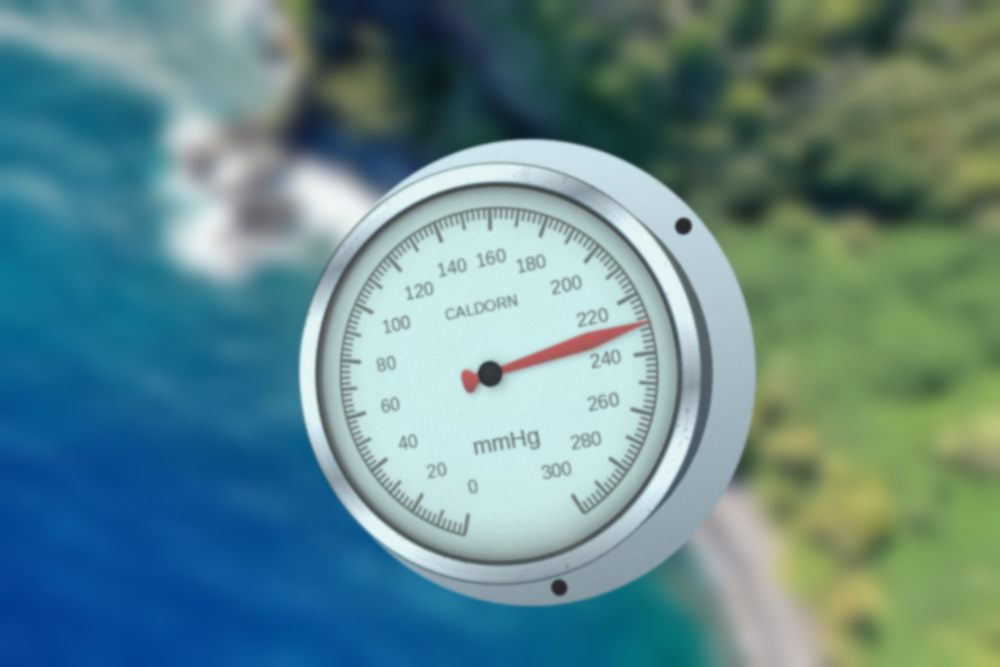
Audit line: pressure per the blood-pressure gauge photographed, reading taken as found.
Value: 230 mmHg
